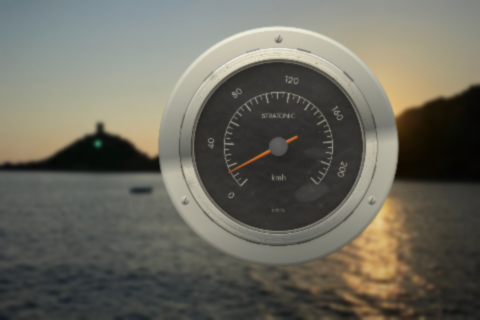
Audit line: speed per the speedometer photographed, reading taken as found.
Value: 15 km/h
